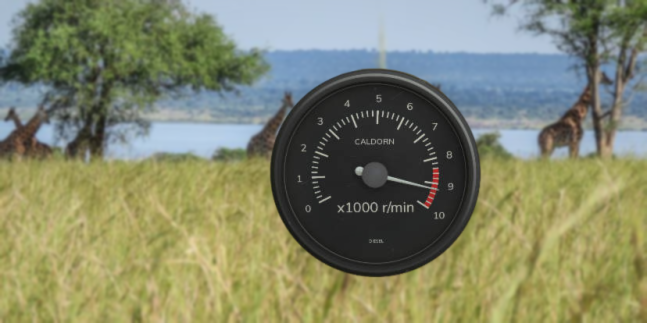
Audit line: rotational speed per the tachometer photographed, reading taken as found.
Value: 9200 rpm
